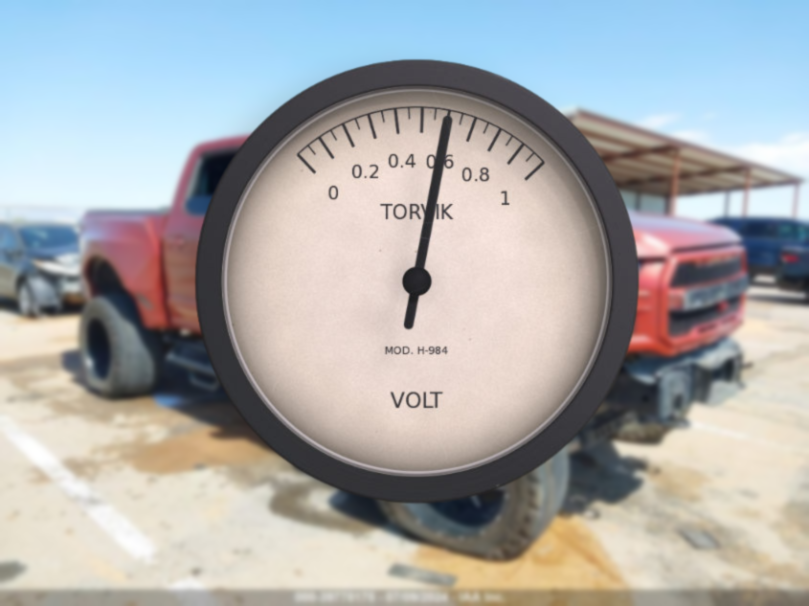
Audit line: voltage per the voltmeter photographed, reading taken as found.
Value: 0.6 V
